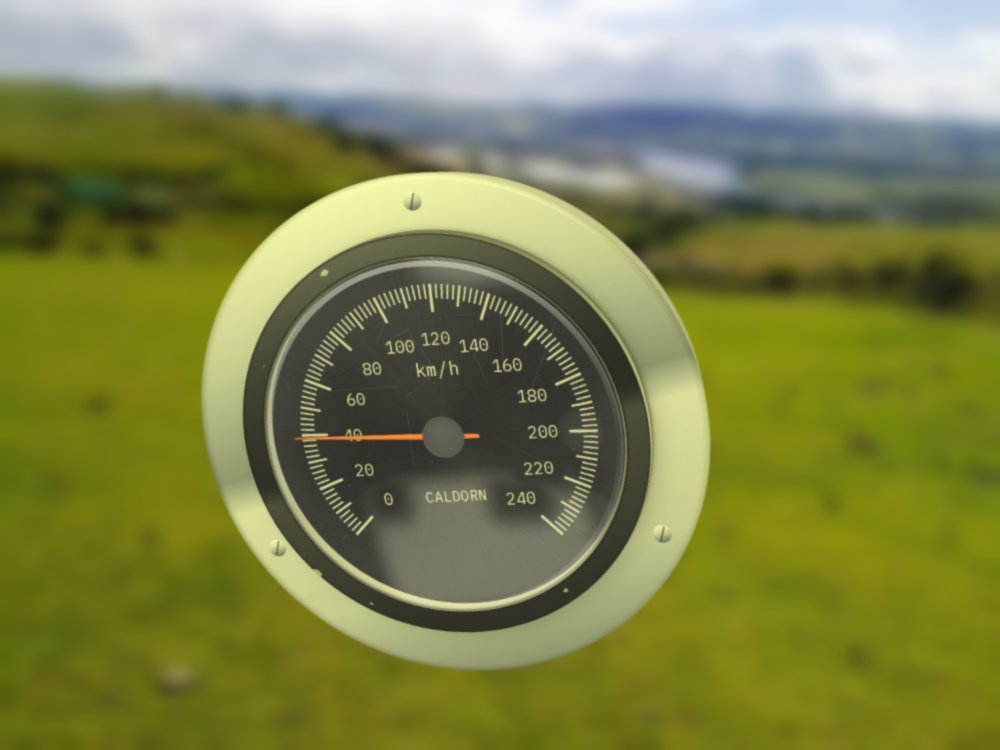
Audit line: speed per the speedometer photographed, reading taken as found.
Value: 40 km/h
